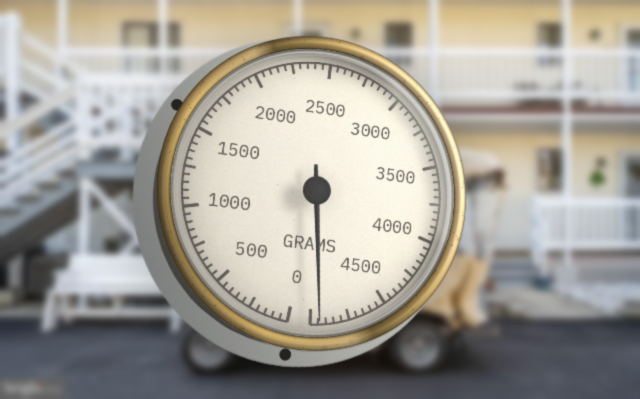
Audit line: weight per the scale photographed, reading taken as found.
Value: 4950 g
